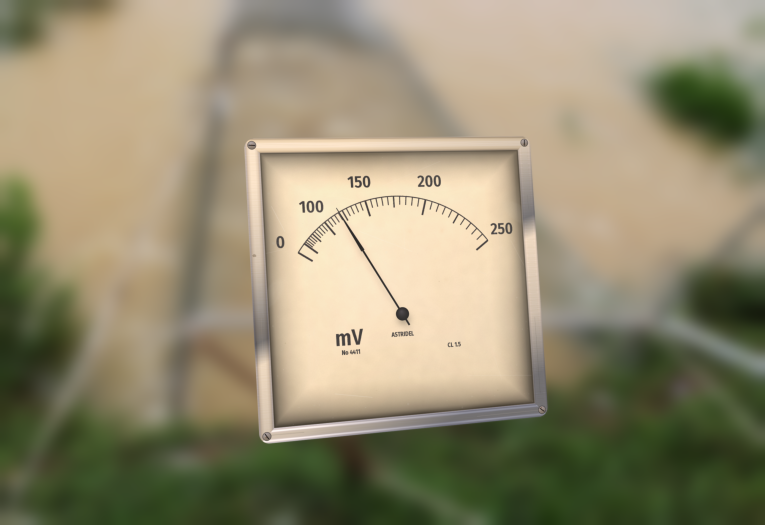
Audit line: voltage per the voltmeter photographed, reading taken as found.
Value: 120 mV
